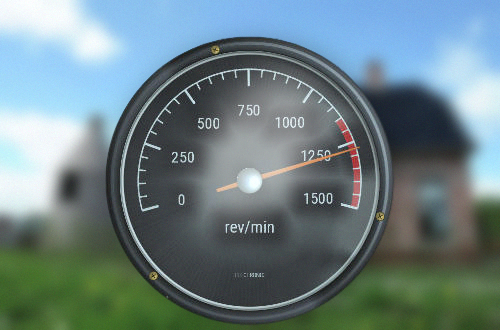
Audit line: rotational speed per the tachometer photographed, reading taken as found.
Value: 1275 rpm
